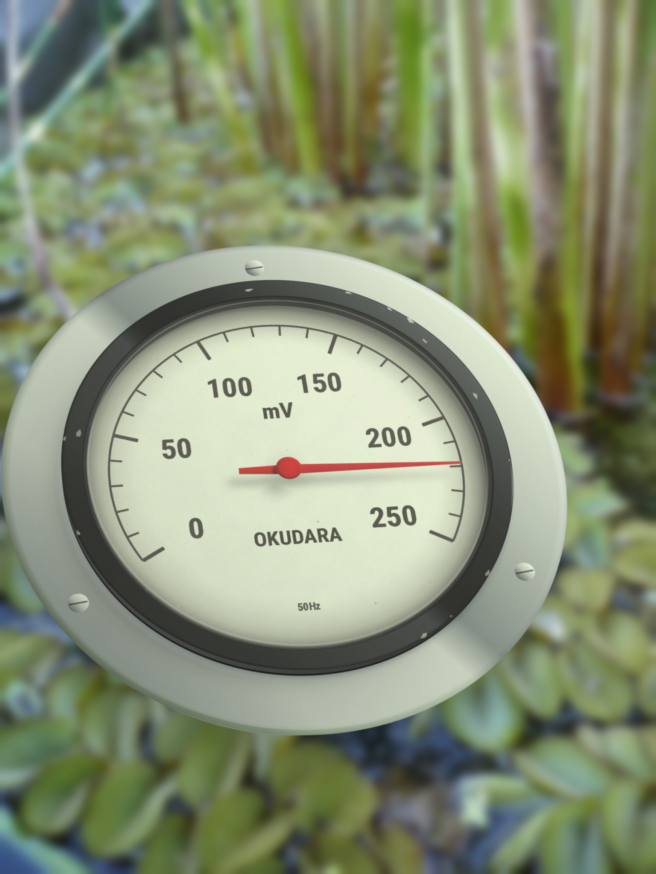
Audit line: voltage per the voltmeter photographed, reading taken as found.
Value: 220 mV
